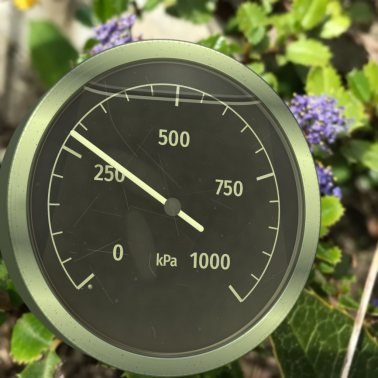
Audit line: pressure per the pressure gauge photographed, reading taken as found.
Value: 275 kPa
